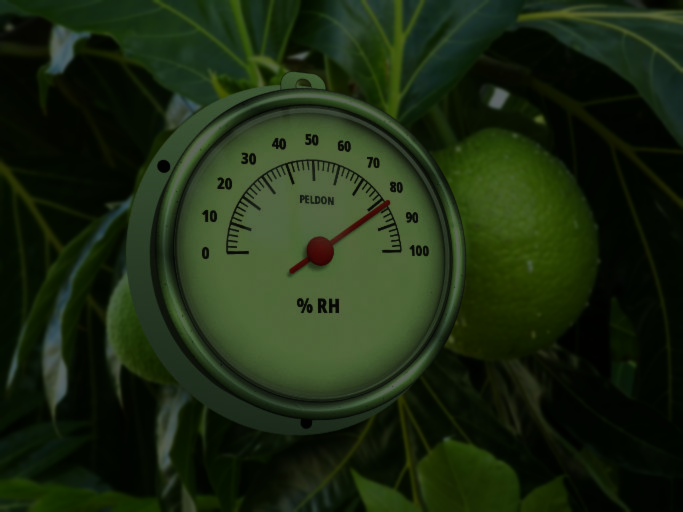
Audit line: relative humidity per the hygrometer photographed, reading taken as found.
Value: 82 %
